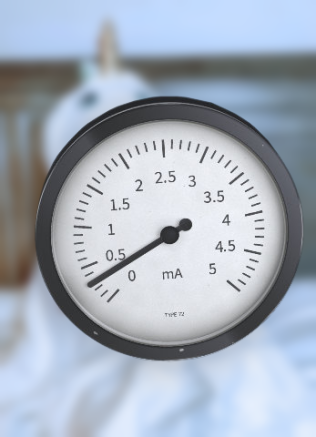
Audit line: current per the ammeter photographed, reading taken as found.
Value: 0.3 mA
